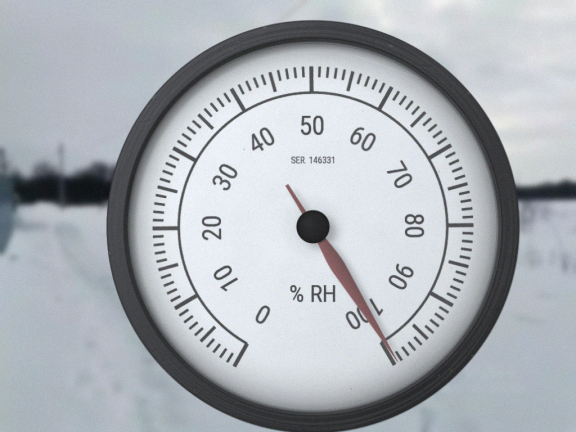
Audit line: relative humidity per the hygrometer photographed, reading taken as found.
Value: 99.5 %
